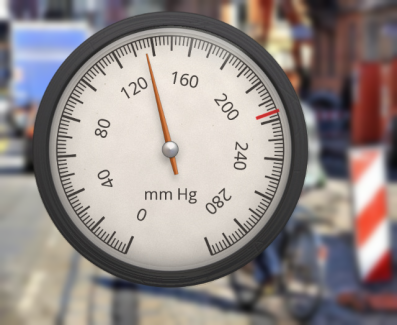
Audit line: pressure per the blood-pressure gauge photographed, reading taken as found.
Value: 136 mmHg
